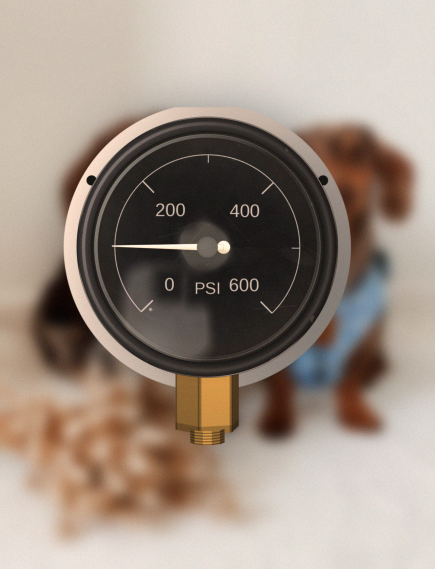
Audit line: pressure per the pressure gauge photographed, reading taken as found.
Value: 100 psi
